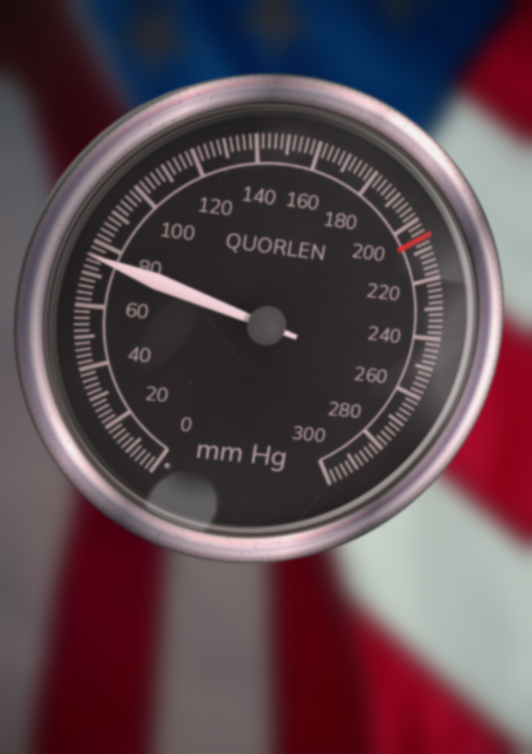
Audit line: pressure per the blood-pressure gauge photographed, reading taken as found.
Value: 76 mmHg
